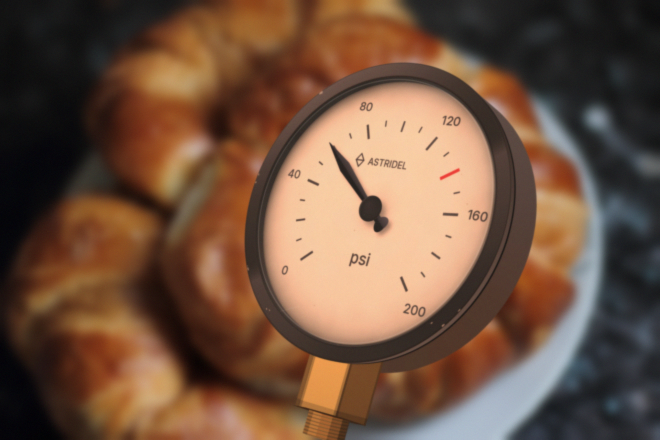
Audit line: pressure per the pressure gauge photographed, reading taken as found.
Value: 60 psi
